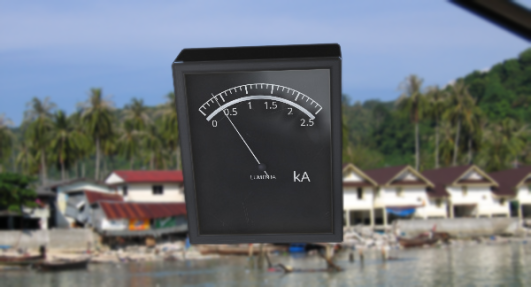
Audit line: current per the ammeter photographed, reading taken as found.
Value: 0.4 kA
